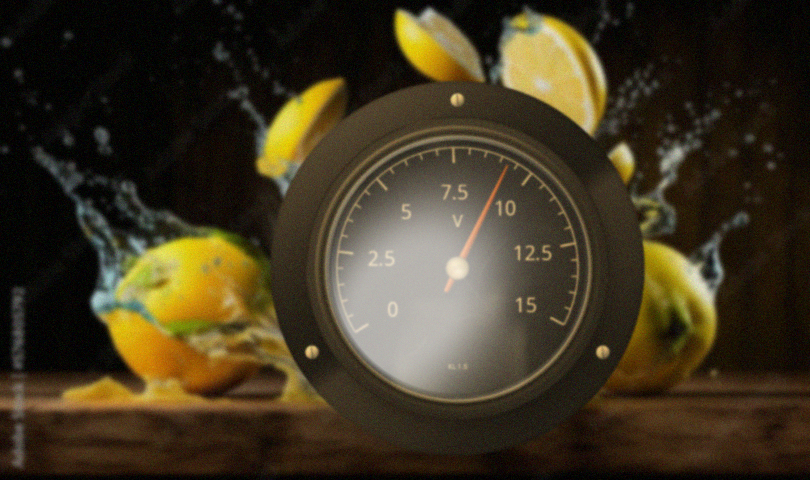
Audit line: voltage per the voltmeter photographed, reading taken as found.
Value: 9.25 V
